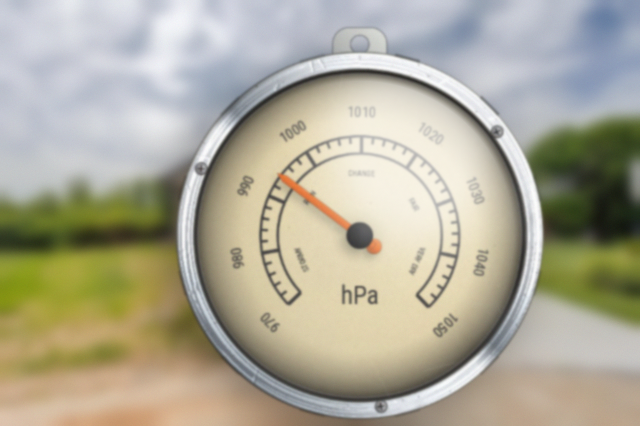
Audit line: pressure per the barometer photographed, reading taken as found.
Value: 994 hPa
